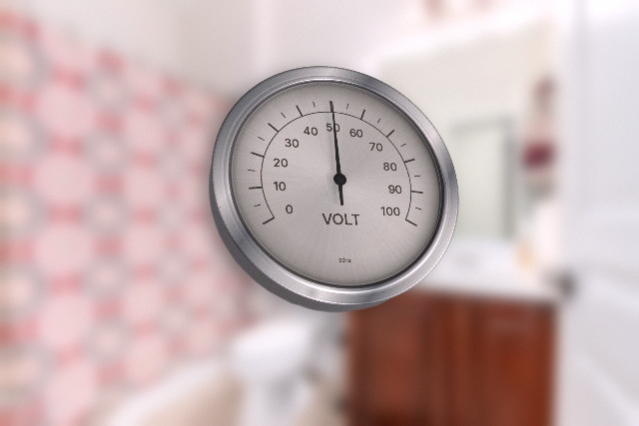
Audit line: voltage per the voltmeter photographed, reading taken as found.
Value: 50 V
